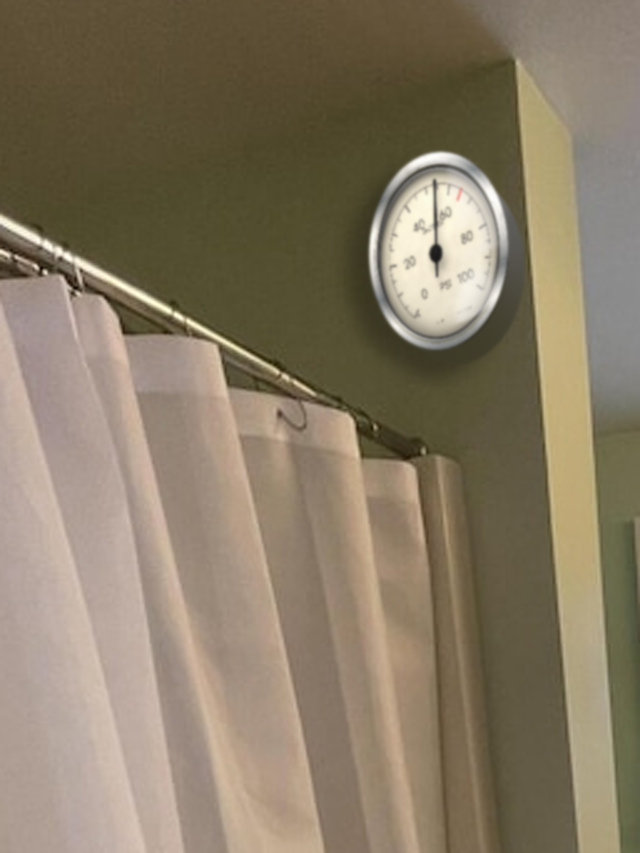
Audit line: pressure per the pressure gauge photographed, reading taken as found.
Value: 55 psi
